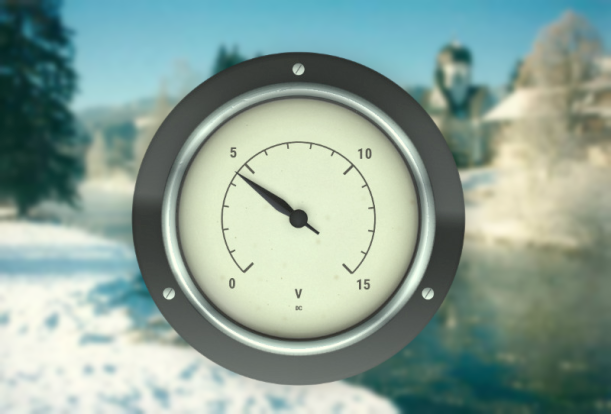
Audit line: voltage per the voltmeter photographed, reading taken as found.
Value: 4.5 V
